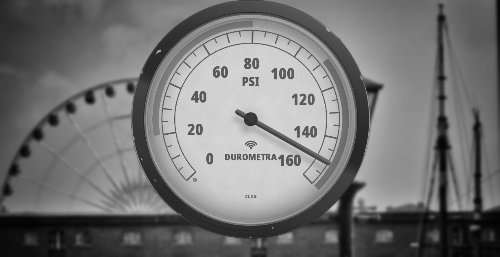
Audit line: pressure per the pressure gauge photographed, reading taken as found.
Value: 150 psi
